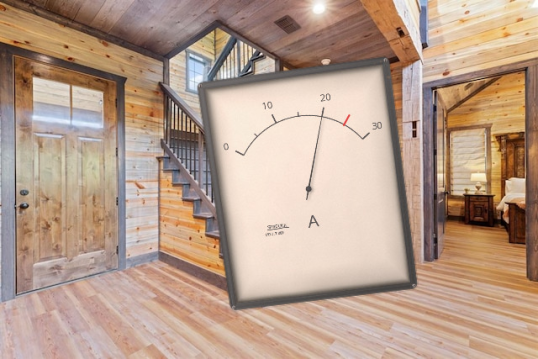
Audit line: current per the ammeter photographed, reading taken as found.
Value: 20 A
